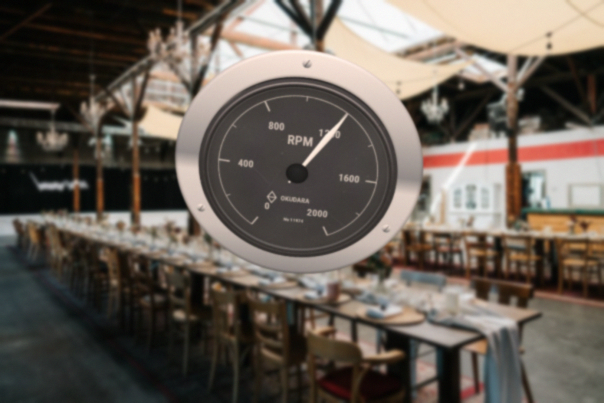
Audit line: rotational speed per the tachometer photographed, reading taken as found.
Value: 1200 rpm
